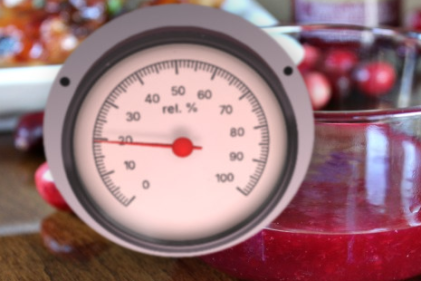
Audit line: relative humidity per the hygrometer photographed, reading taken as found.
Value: 20 %
